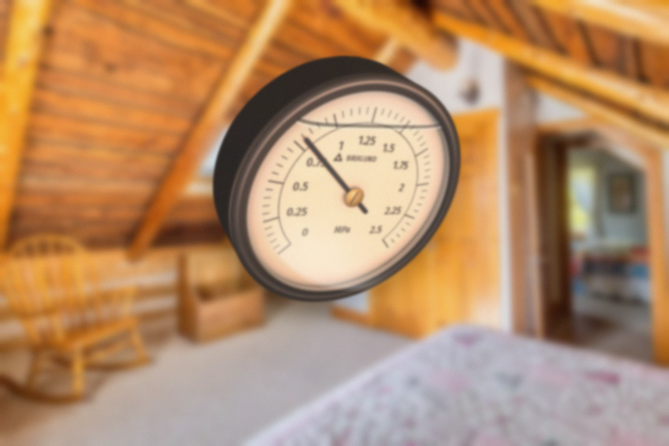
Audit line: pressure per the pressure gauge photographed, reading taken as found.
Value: 0.8 MPa
